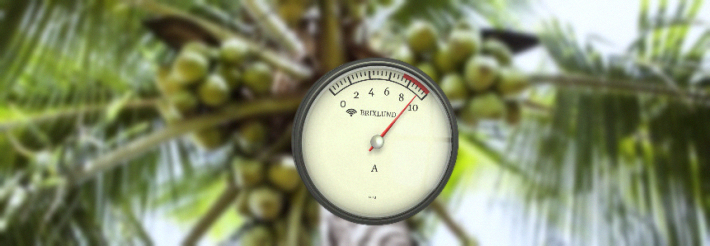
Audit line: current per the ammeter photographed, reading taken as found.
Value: 9.2 A
